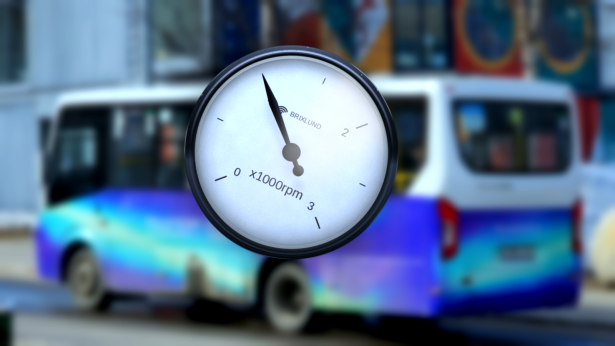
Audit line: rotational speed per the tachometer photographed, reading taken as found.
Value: 1000 rpm
